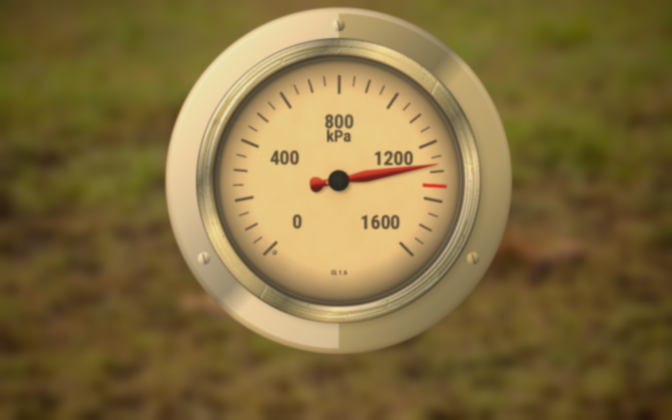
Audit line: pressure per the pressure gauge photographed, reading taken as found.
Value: 1275 kPa
